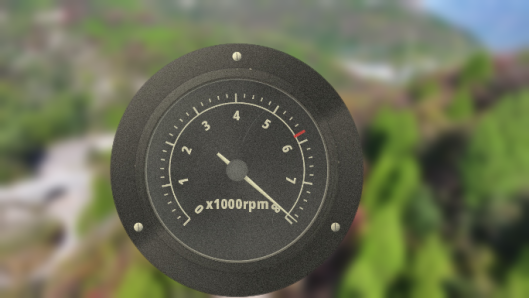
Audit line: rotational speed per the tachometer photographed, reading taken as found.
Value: 7900 rpm
